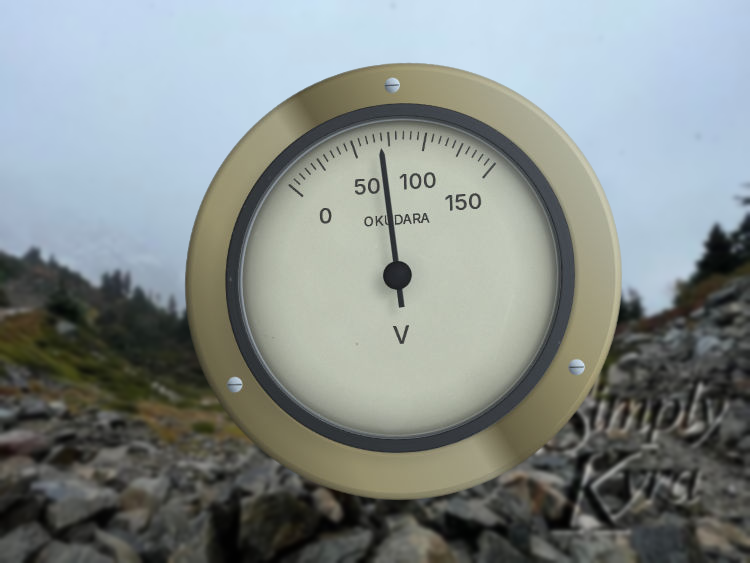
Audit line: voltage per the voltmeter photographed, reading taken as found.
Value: 70 V
